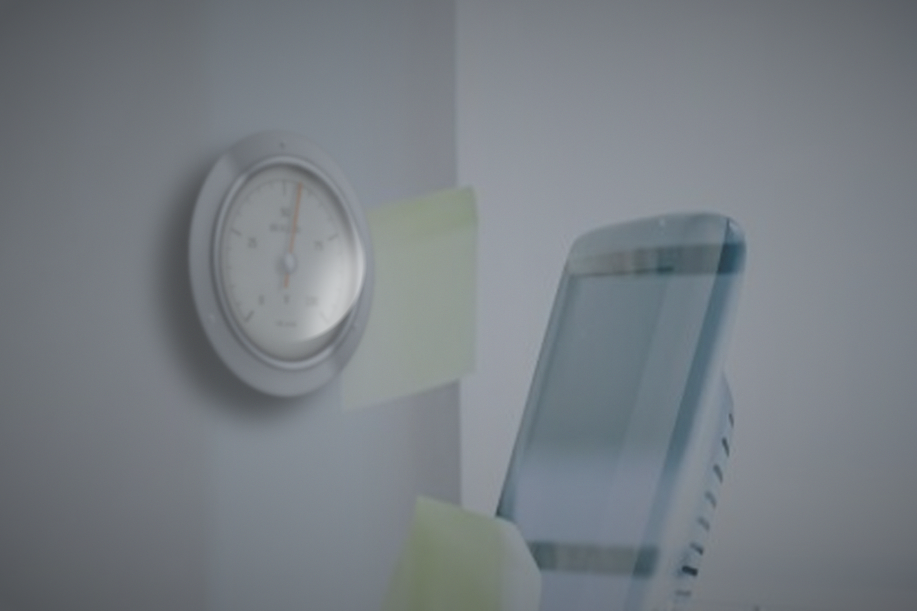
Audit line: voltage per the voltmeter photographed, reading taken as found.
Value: 55 V
